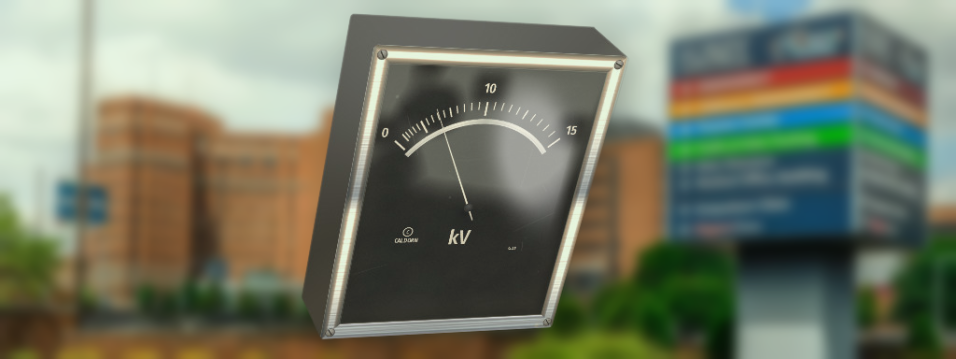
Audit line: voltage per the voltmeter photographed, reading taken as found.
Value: 6.5 kV
